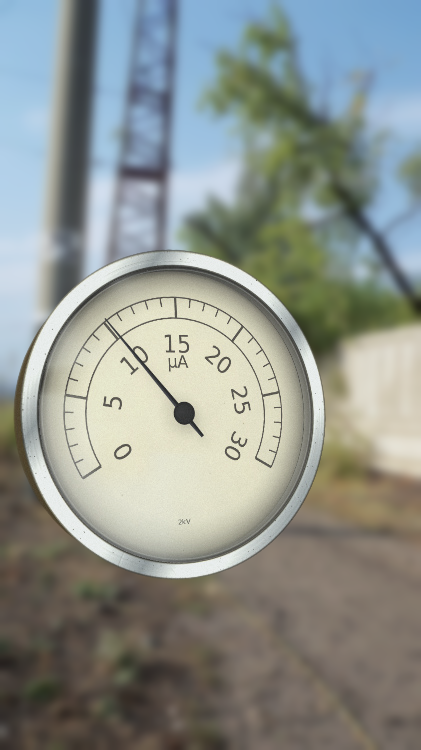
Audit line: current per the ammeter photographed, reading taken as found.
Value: 10 µA
